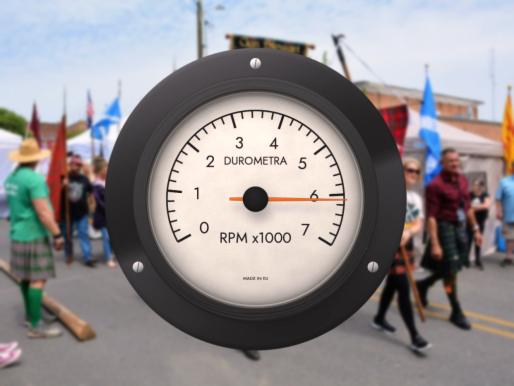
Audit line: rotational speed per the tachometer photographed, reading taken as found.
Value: 6100 rpm
